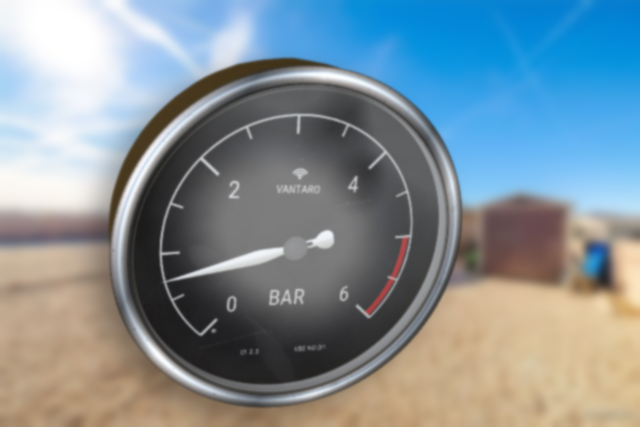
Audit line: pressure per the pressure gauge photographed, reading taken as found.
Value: 0.75 bar
